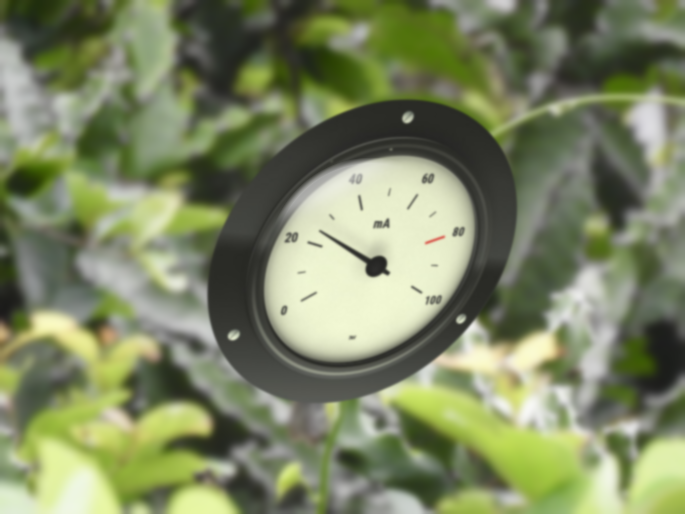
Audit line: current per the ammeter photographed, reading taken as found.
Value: 25 mA
